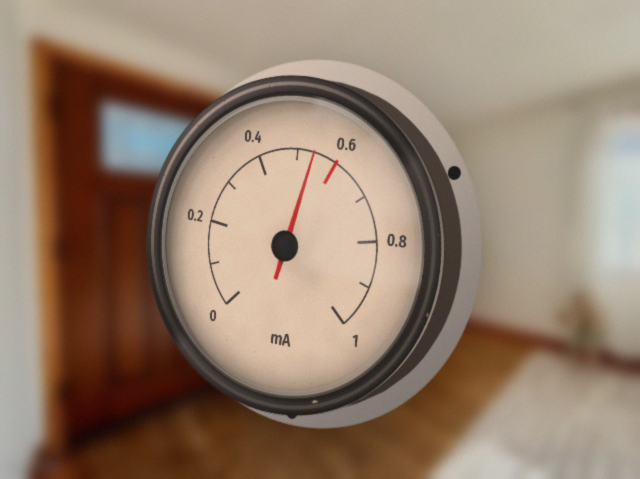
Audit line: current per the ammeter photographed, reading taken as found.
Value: 0.55 mA
